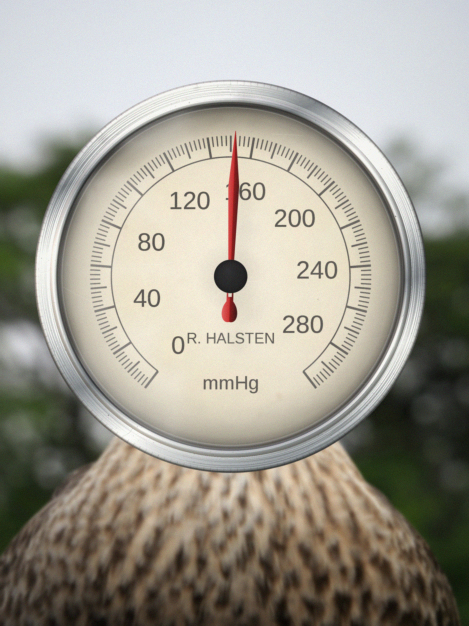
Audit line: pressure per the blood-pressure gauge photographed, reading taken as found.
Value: 152 mmHg
